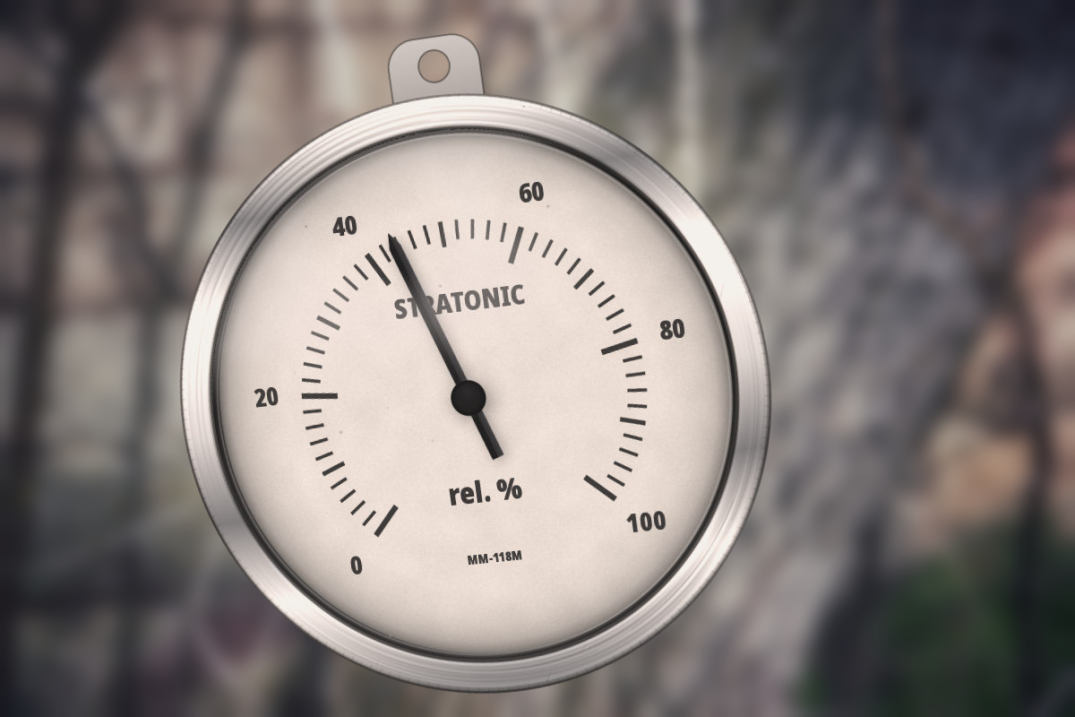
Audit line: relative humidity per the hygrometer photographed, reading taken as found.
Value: 44 %
